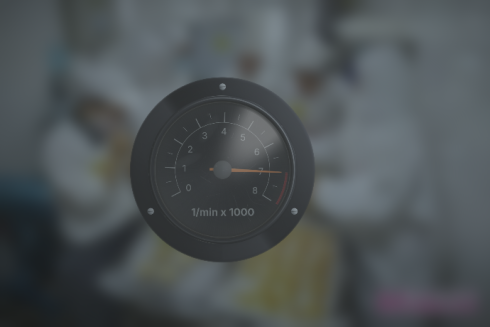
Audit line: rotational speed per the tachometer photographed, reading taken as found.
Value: 7000 rpm
